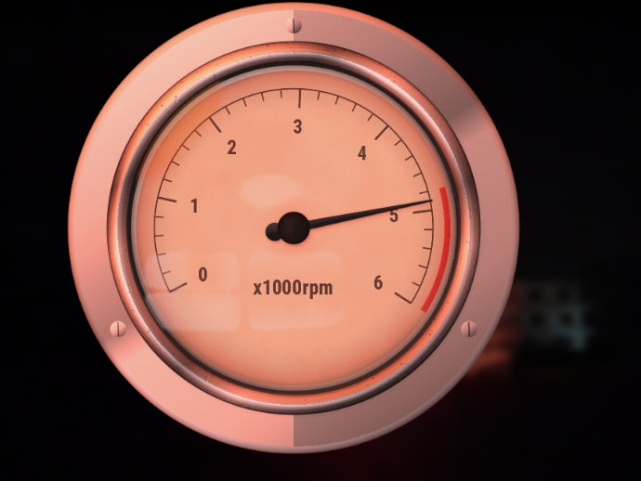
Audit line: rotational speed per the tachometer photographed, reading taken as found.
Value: 4900 rpm
